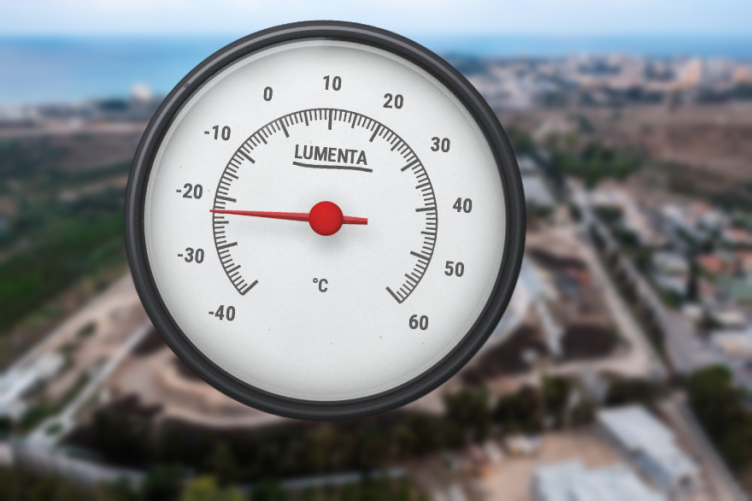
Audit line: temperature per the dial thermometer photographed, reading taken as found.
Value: -23 °C
